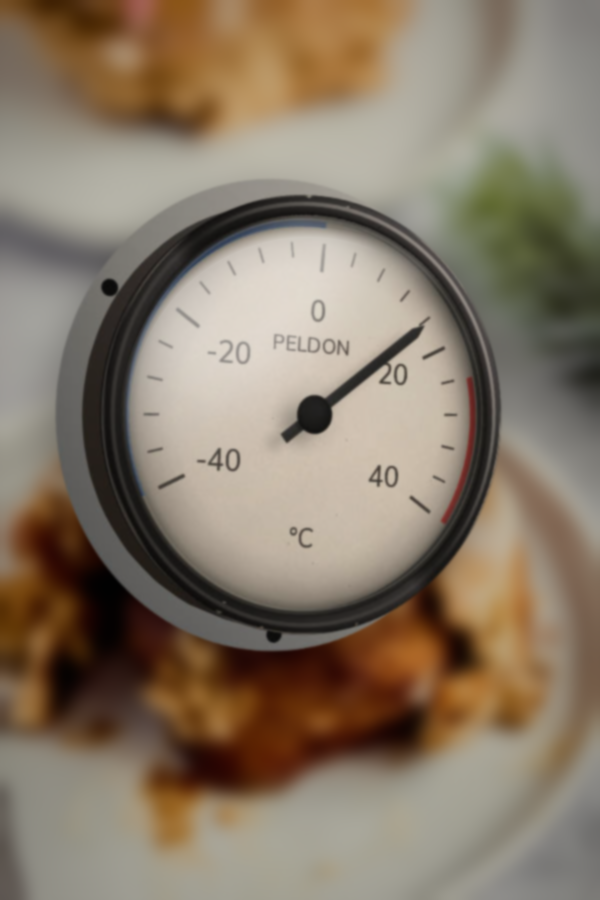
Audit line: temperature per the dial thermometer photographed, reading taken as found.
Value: 16 °C
